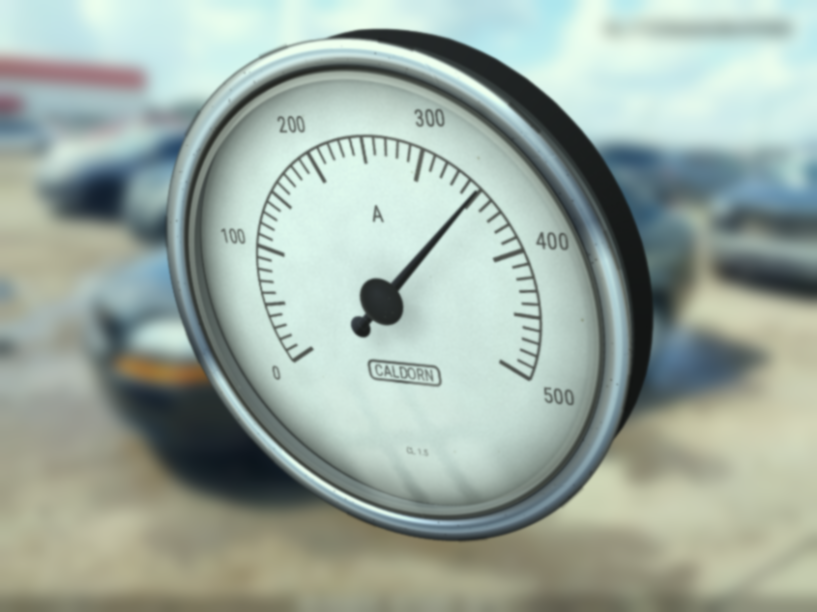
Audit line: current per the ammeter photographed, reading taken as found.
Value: 350 A
